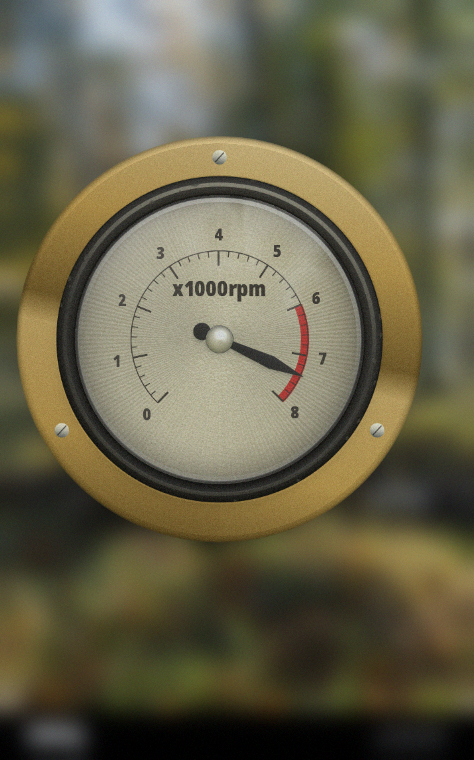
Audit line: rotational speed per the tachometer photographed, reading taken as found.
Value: 7400 rpm
